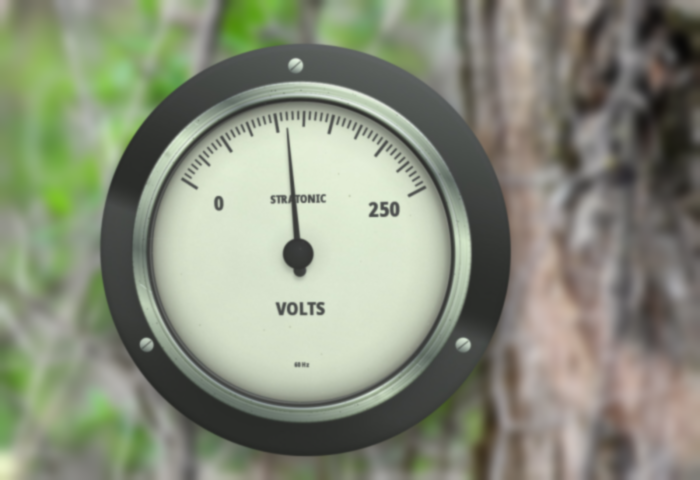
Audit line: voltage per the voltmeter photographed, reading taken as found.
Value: 110 V
